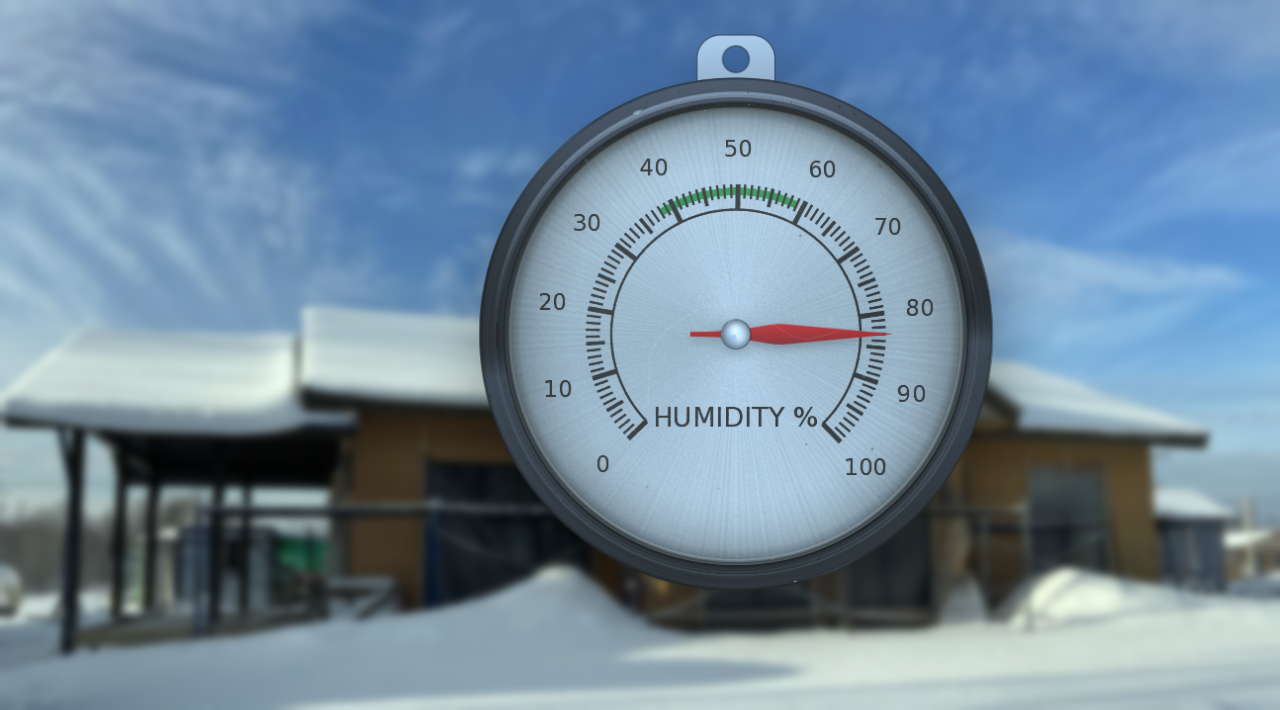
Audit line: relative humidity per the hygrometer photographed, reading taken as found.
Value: 83 %
